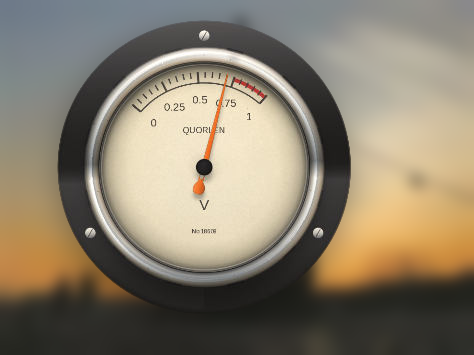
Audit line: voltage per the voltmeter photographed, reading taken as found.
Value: 0.7 V
